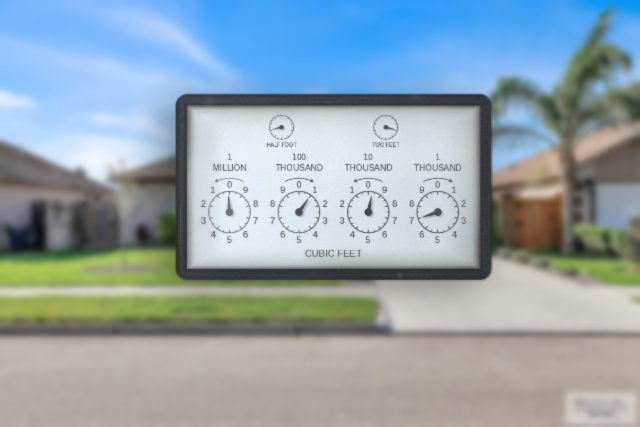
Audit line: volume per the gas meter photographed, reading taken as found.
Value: 9700 ft³
